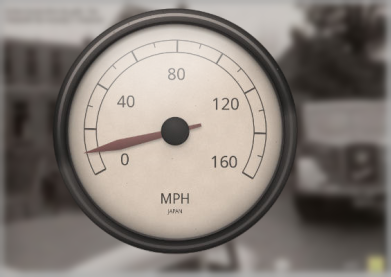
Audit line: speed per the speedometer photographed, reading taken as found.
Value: 10 mph
